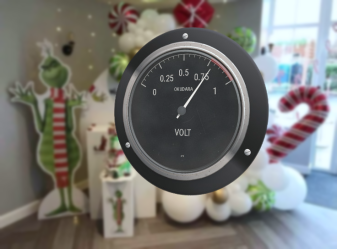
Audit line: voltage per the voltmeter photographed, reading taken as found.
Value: 0.8 V
